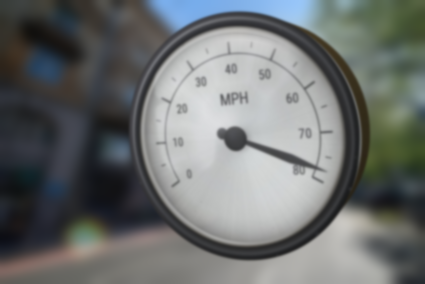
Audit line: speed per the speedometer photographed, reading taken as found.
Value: 77.5 mph
